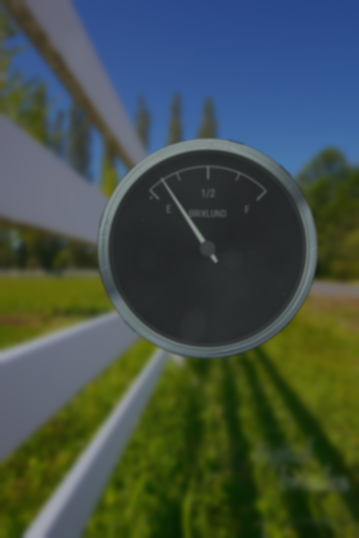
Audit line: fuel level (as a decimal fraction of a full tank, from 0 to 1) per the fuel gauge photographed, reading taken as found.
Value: 0.125
